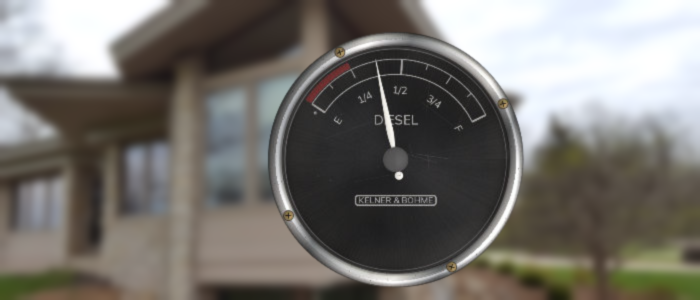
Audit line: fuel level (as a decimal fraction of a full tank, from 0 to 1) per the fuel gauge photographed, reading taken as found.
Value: 0.375
